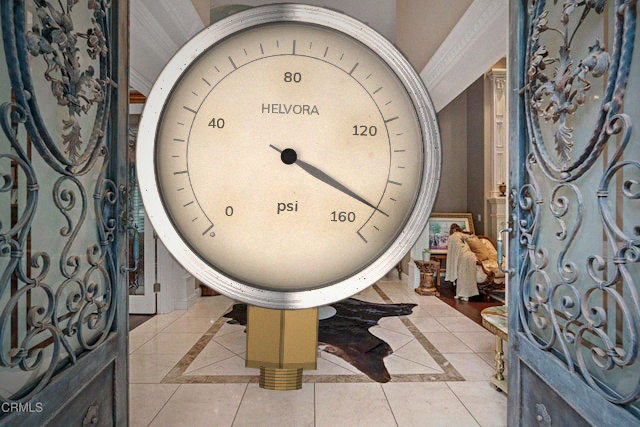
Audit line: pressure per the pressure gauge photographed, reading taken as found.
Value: 150 psi
